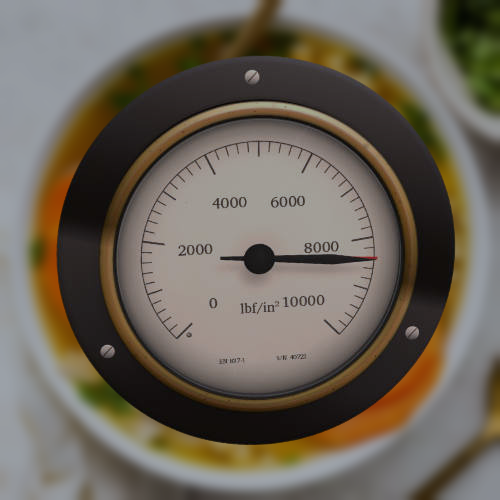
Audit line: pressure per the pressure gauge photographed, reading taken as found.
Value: 8400 psi
